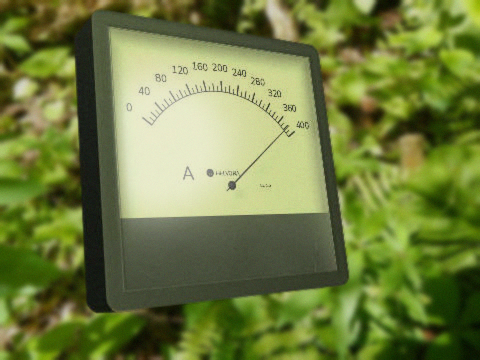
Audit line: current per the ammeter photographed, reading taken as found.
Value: 380 A
